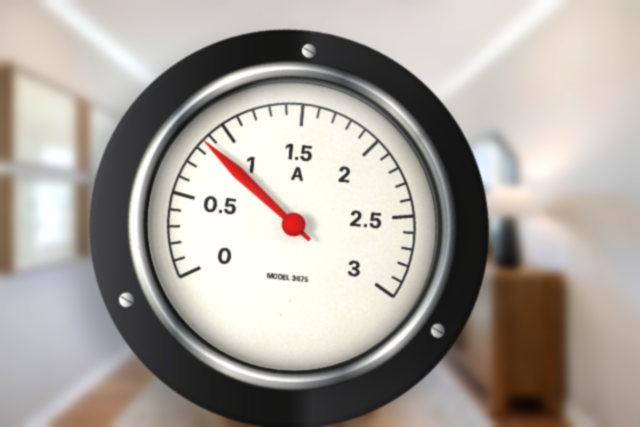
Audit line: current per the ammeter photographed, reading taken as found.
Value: 0.85 A
